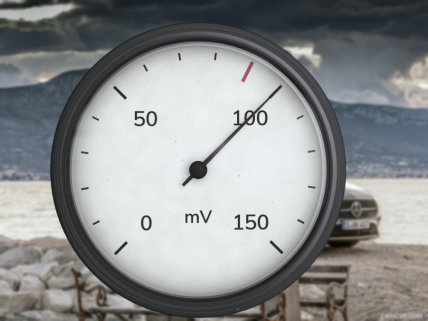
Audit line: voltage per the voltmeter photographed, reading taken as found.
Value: 100 mV
